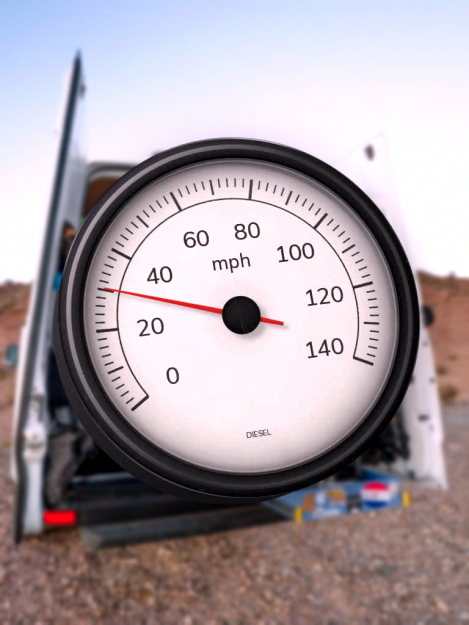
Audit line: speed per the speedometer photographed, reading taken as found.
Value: 30 mph
